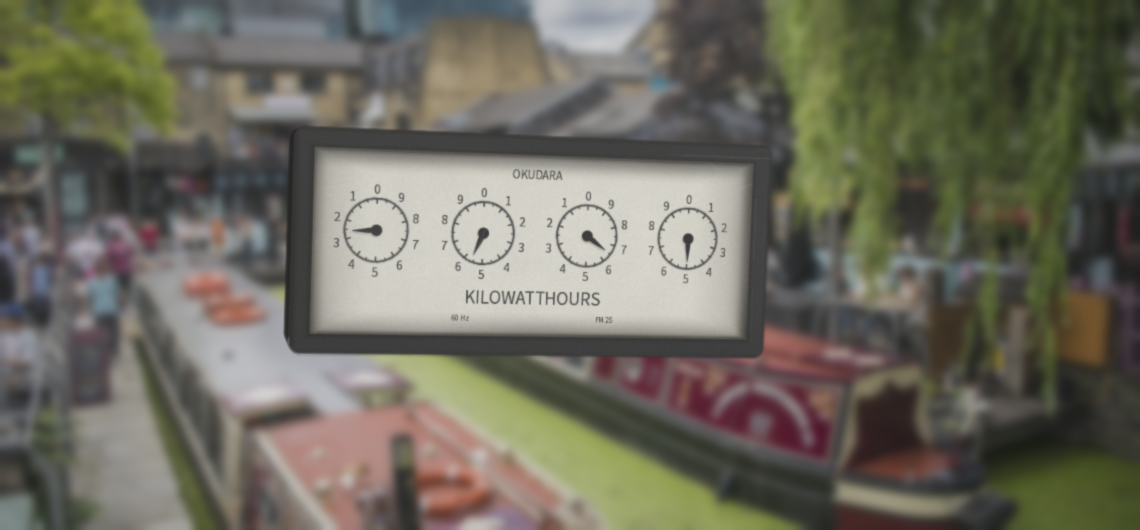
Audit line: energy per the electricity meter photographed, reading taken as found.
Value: 2565 kWh
